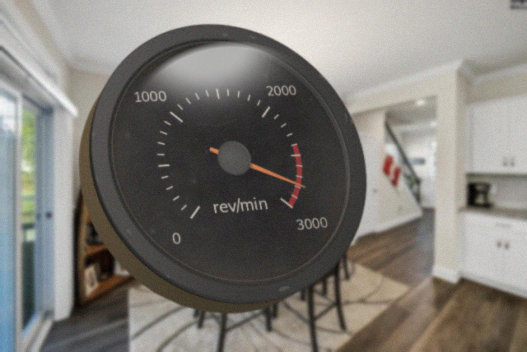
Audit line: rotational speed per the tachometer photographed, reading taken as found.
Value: 2800 rpm
